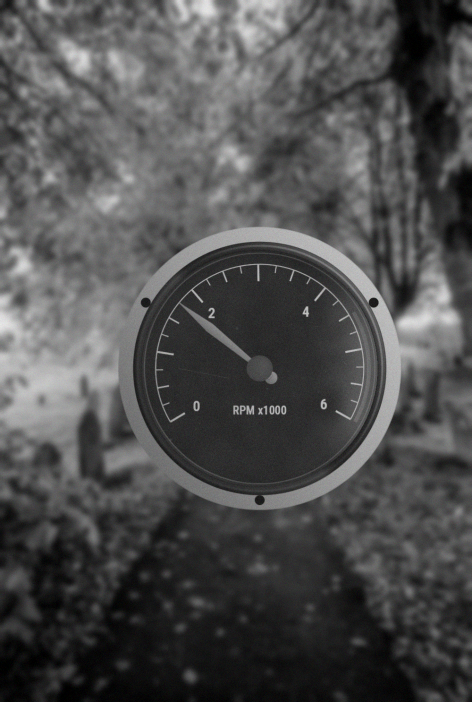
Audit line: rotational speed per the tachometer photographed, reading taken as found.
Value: 1750 rpm
